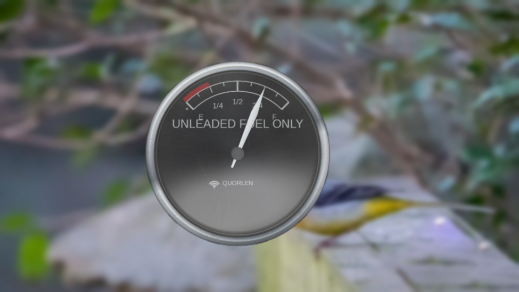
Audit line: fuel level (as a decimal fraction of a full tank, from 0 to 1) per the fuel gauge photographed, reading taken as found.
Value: 0.75
